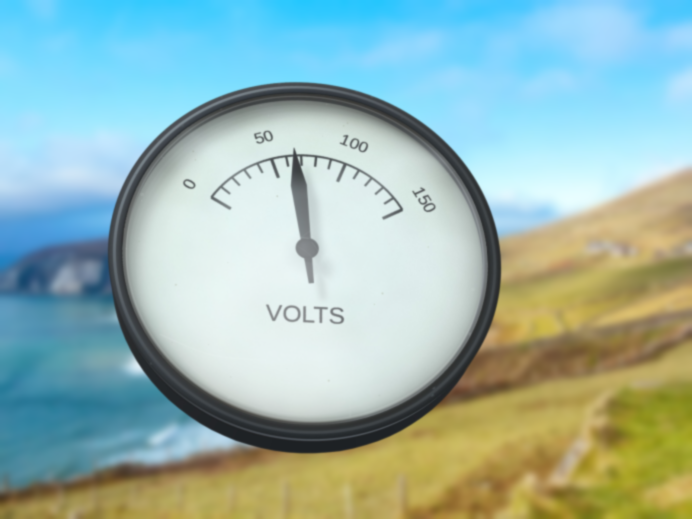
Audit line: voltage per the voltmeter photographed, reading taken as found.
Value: 65 V
